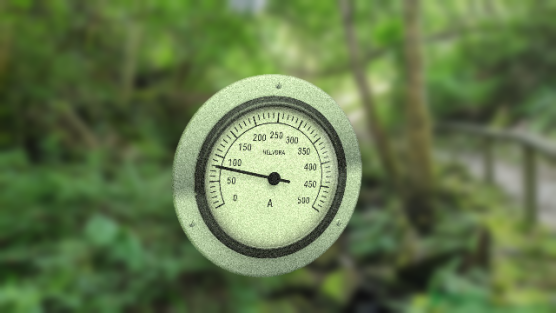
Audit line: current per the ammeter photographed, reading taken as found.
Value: 80 A
